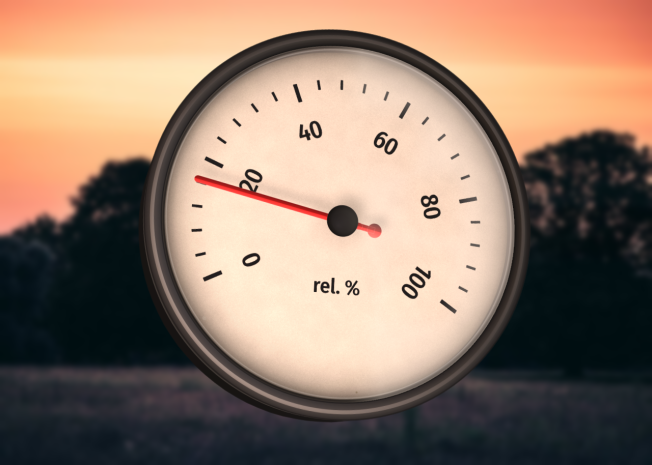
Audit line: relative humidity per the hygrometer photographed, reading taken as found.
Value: 16 %
